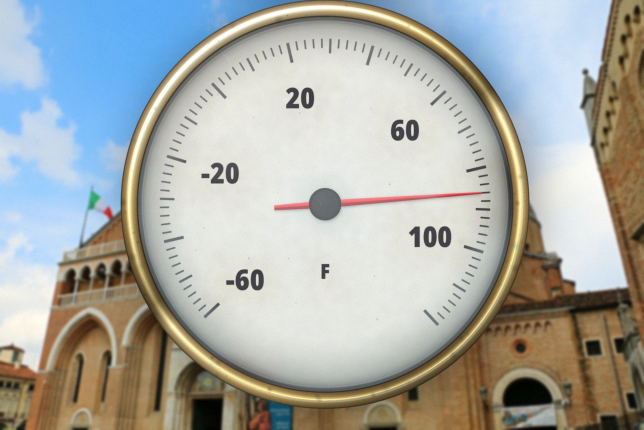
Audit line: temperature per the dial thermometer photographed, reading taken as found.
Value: 86 °F
